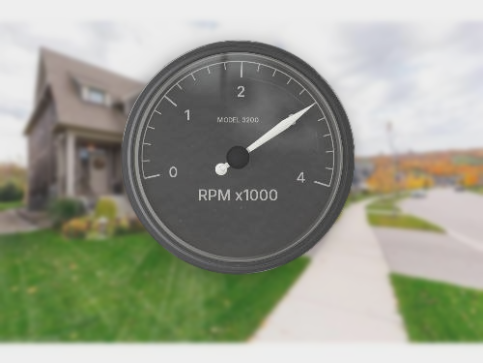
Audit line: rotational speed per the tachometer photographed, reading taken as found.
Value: 3000 rpm
